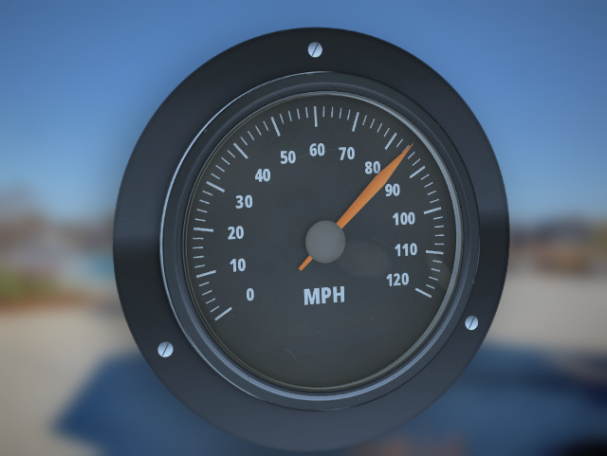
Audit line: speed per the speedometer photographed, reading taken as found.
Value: 84 mph
